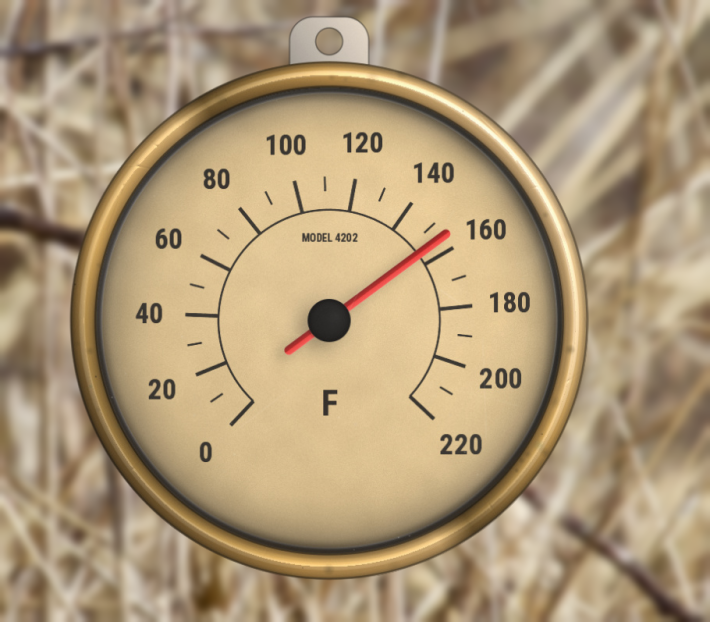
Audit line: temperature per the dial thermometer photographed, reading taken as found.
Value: 155 °F
